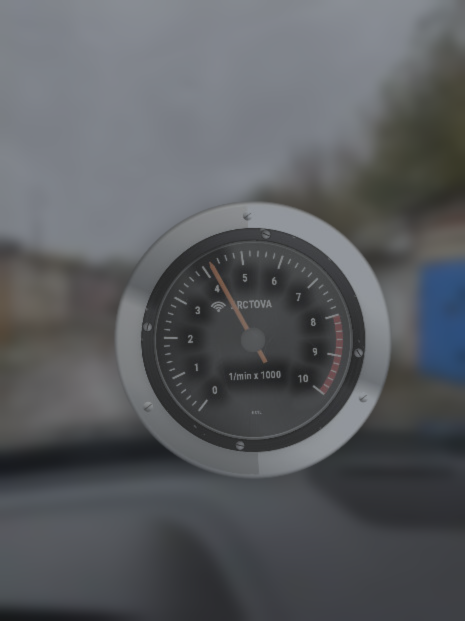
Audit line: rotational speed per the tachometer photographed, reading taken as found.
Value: 4200 rpm
